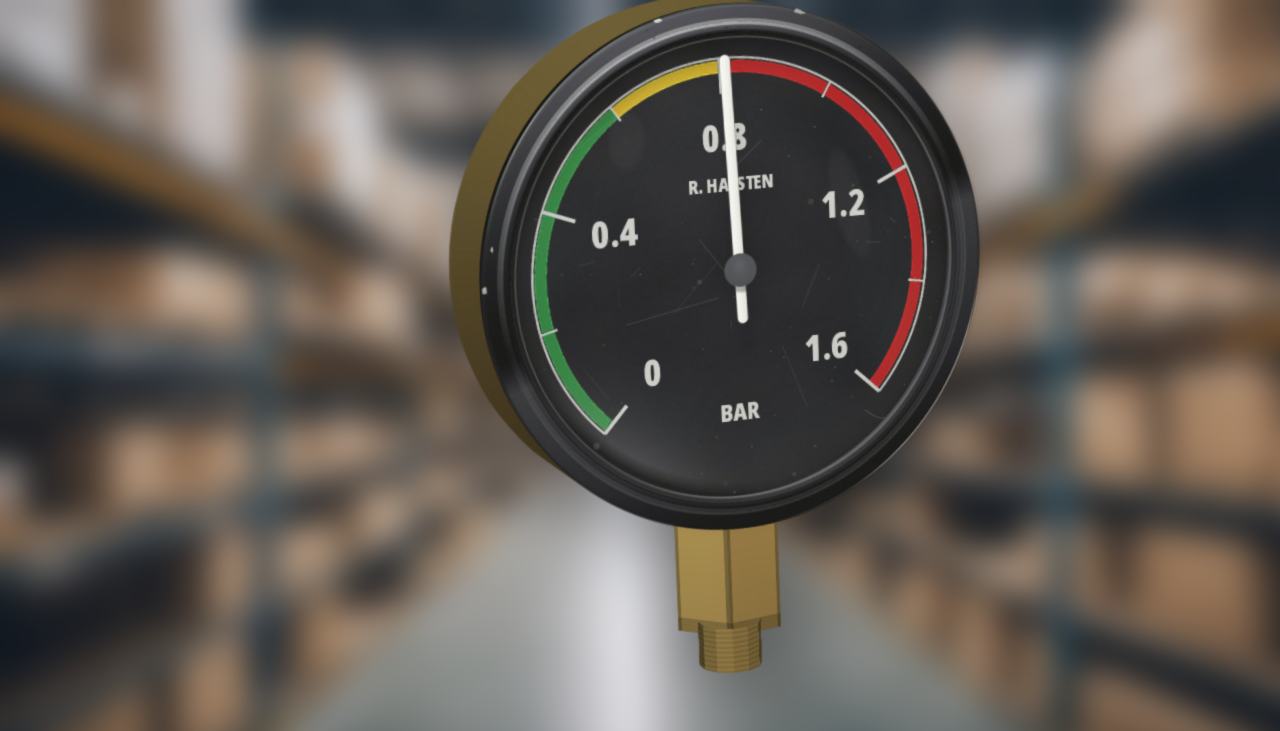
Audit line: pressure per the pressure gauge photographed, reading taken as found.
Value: 0.8 bar
